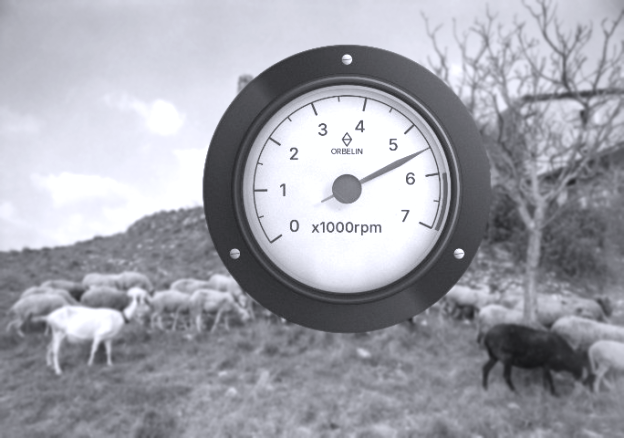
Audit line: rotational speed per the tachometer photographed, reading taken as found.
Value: 5500 rpm
